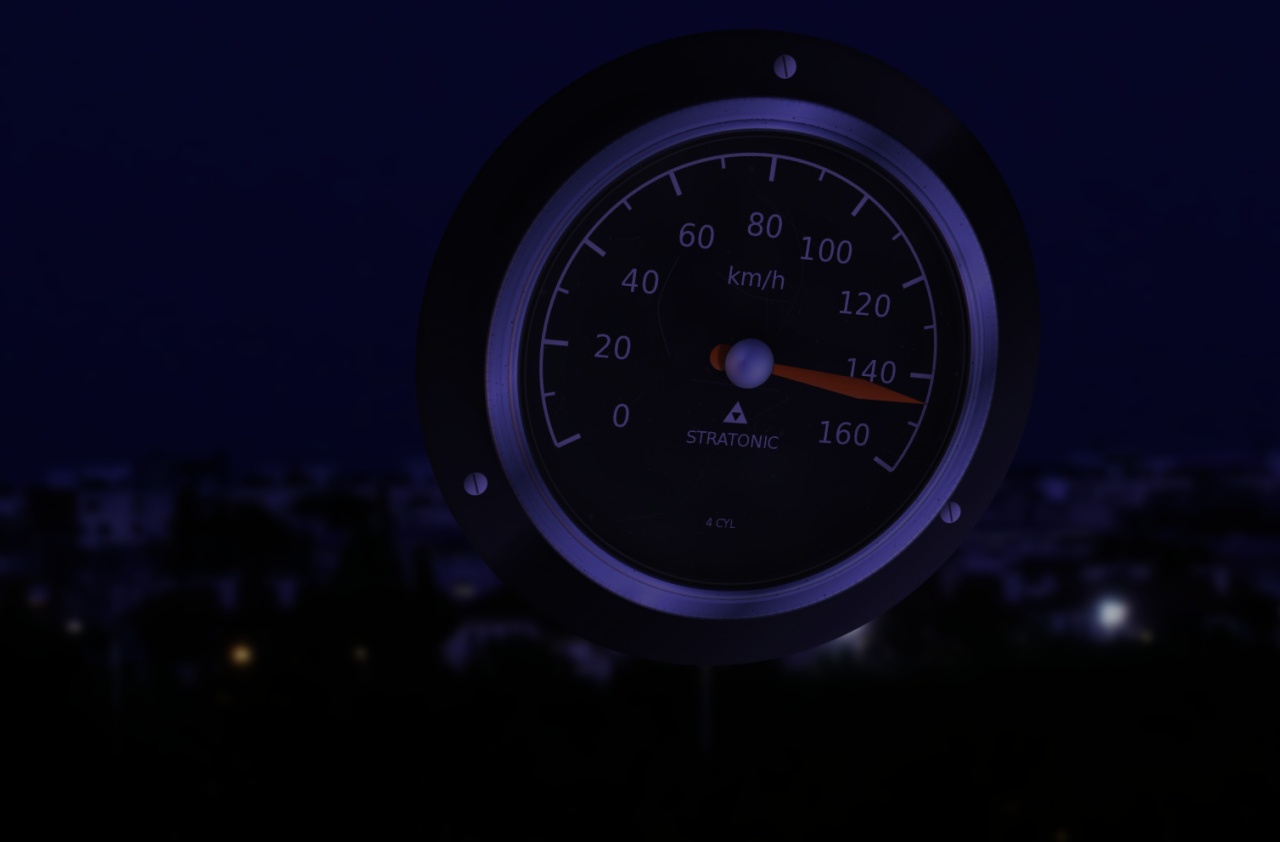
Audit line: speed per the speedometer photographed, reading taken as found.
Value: 145 km/h
